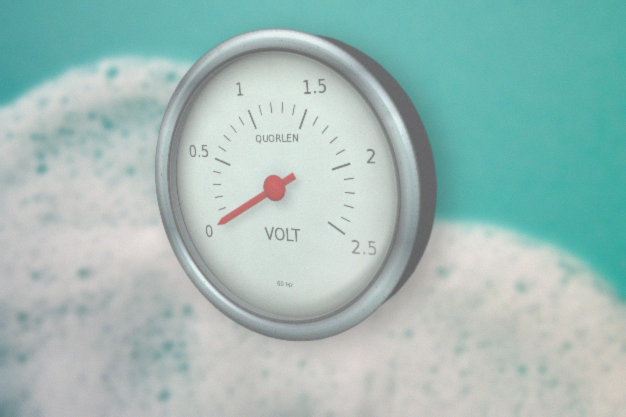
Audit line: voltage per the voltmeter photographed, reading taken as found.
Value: 0 V
